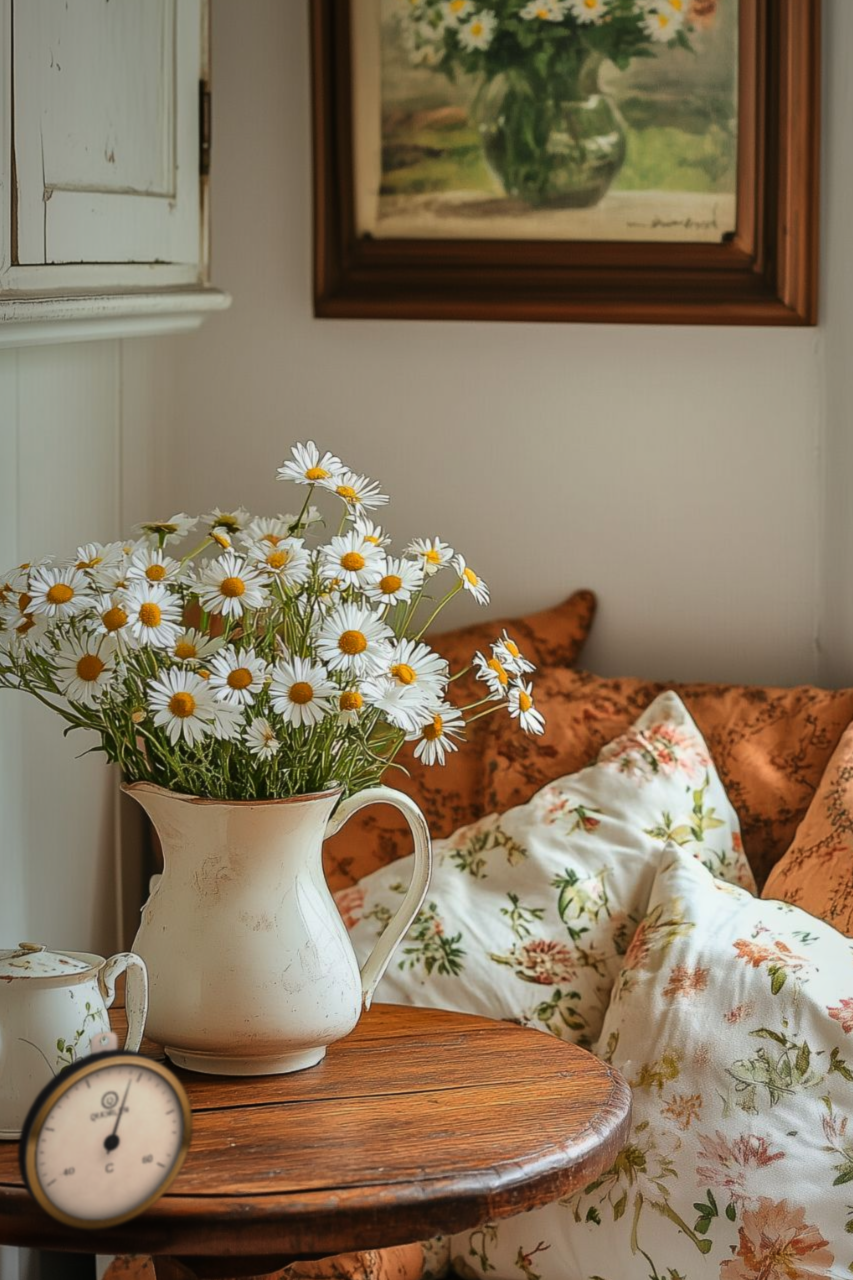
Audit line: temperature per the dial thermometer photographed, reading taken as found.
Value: 16 °C
